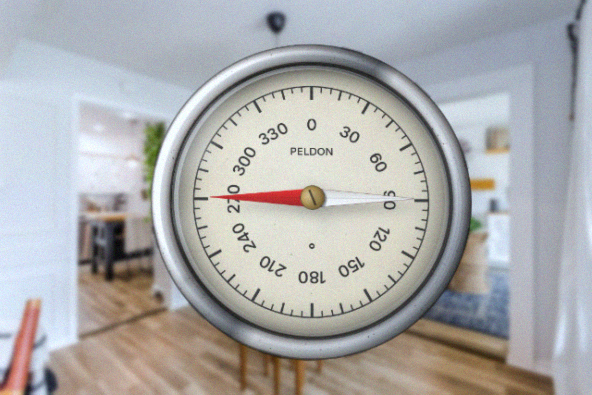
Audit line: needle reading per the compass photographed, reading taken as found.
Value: 270 °
